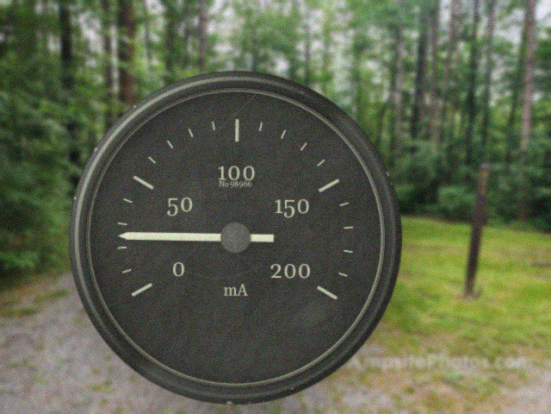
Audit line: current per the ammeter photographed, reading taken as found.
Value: 25 mA
